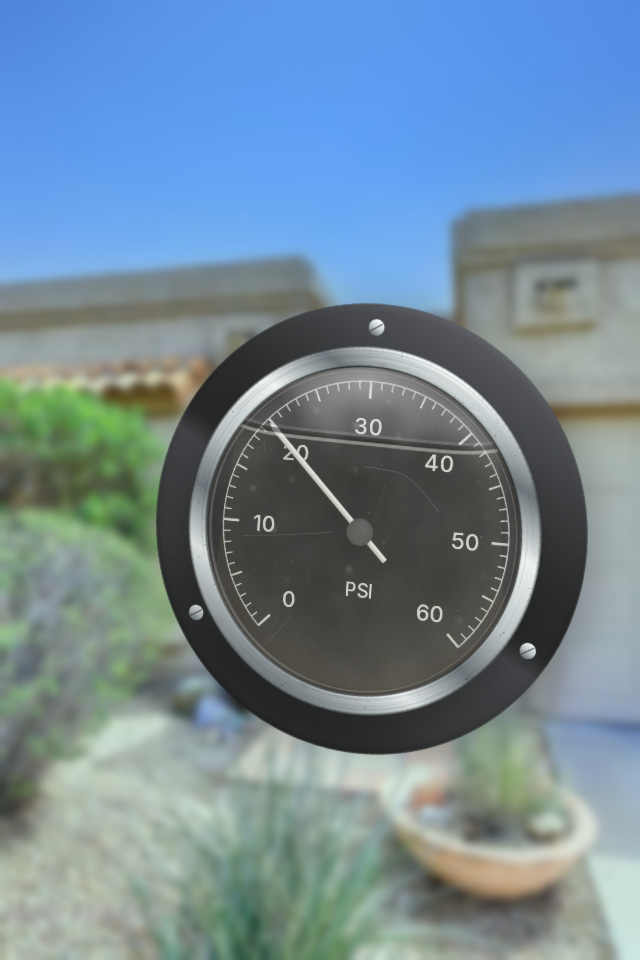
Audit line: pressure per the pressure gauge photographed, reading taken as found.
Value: 20 psi
